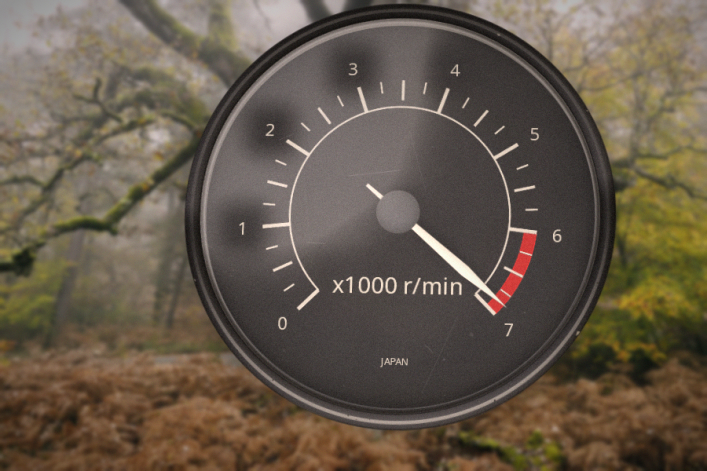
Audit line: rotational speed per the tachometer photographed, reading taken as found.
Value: 6875 rpm
